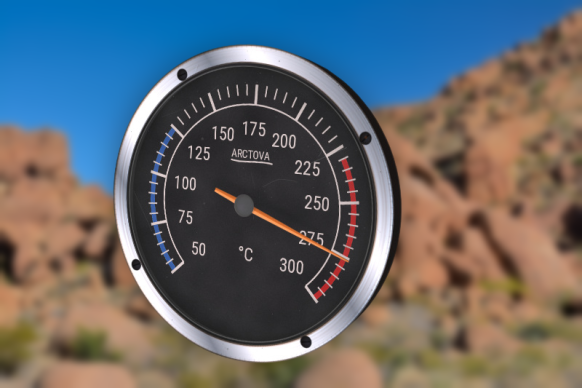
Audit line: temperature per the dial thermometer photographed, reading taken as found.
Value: 275 °C
